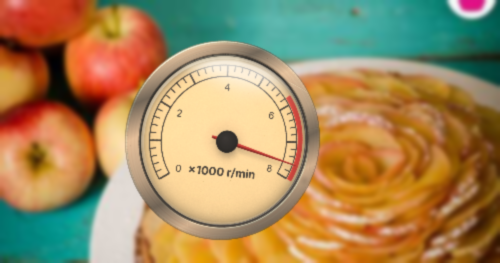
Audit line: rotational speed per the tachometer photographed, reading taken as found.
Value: 7600 rpm
